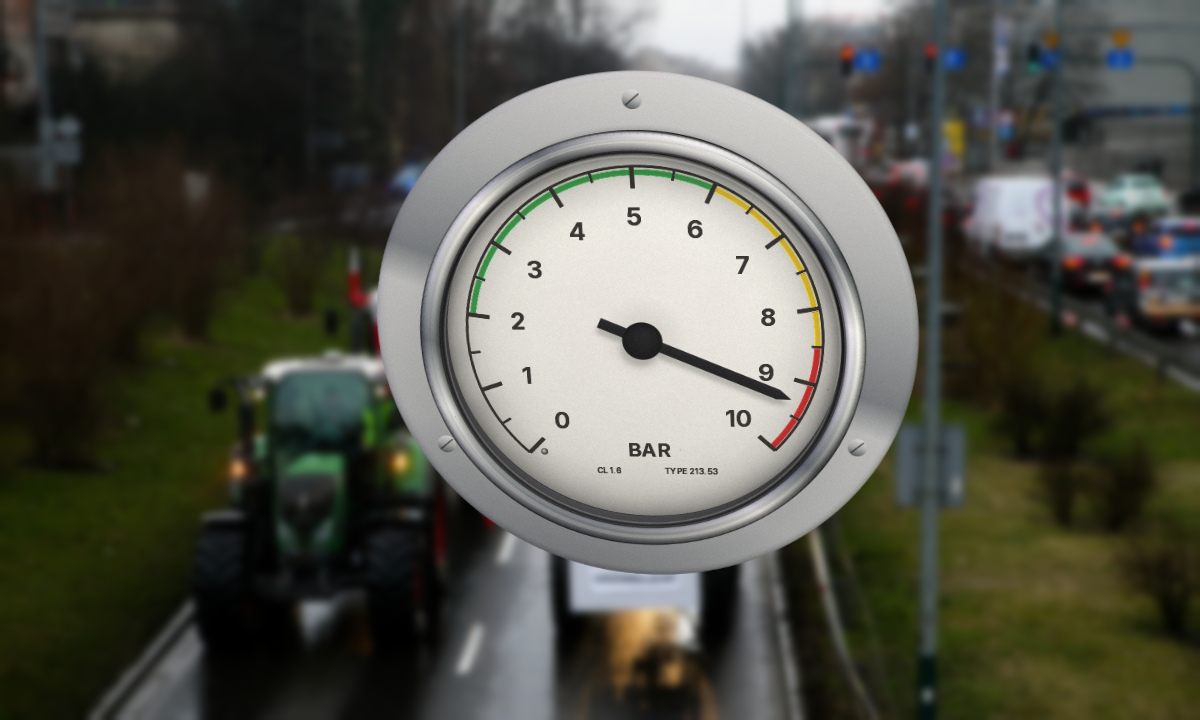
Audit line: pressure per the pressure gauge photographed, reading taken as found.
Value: 9.25 bar
